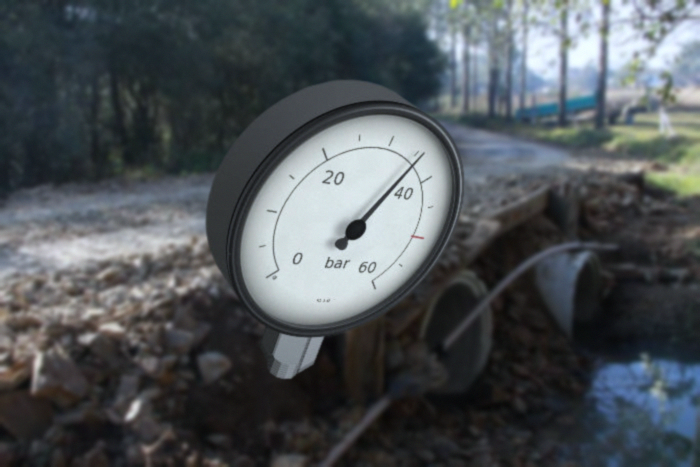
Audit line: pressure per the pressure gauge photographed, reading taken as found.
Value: 35 bar
